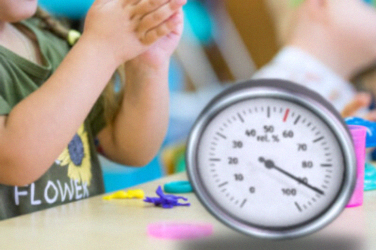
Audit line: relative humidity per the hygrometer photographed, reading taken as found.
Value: 90 %
